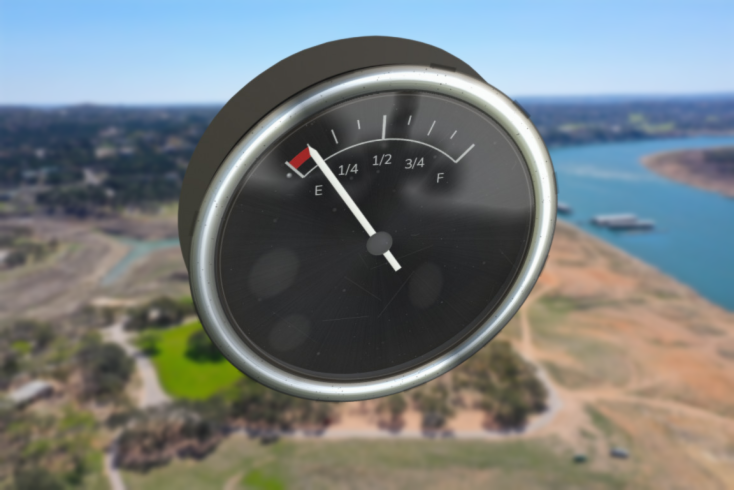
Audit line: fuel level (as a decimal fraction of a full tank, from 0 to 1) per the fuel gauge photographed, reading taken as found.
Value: 0.125
